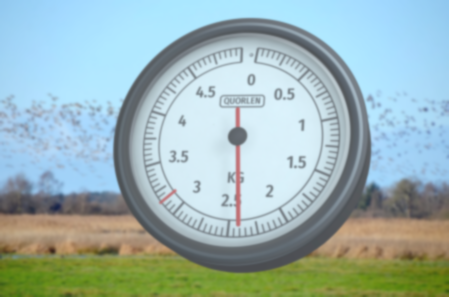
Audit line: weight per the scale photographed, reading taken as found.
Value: 2.4 kg
